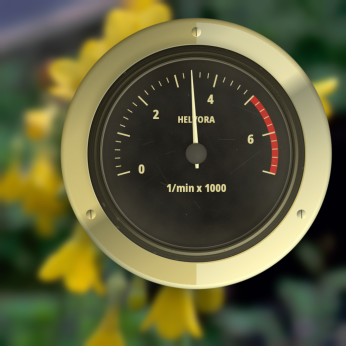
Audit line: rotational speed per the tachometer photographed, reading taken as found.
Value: 3400 rpm
